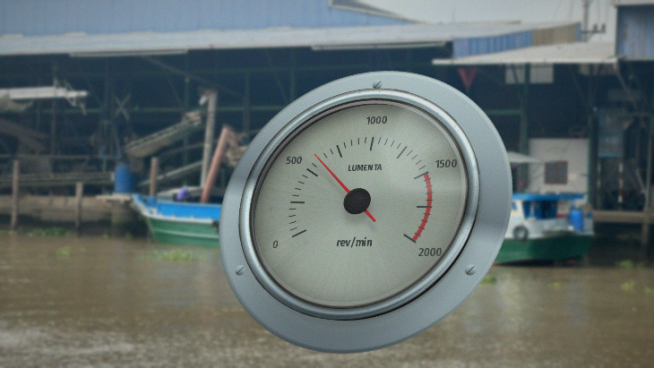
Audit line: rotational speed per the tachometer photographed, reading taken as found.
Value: 600 rpm
